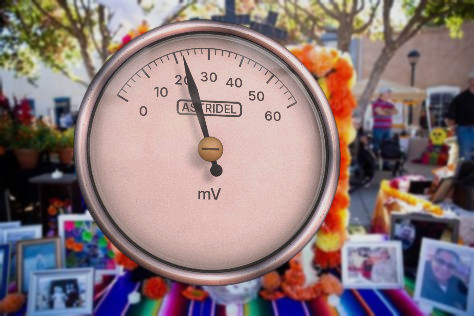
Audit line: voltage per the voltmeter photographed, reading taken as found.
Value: 22 mV
